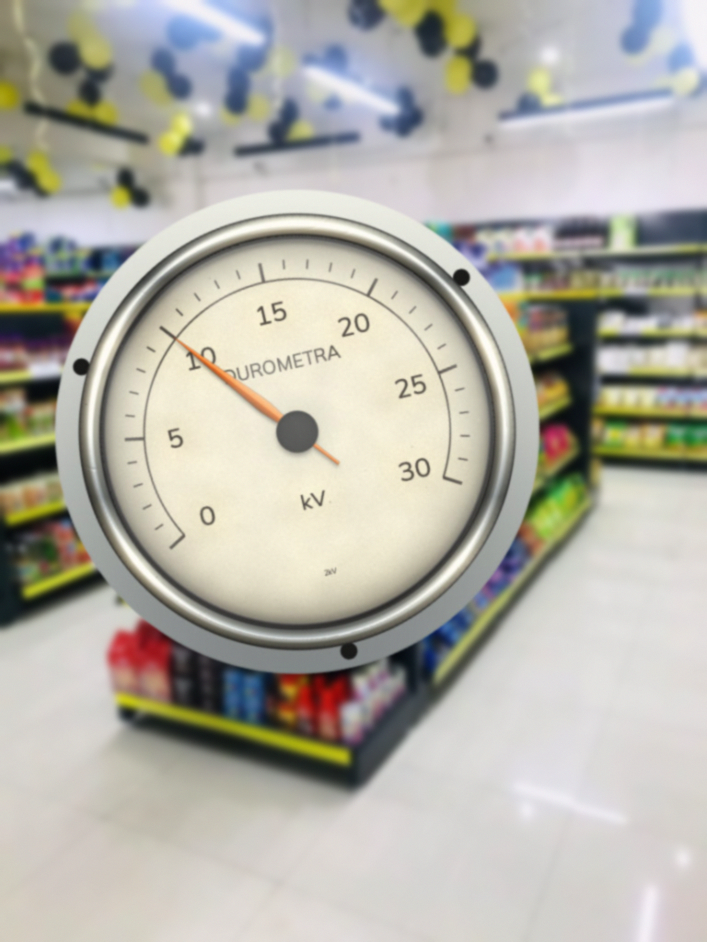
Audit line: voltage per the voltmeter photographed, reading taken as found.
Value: 10 kV
